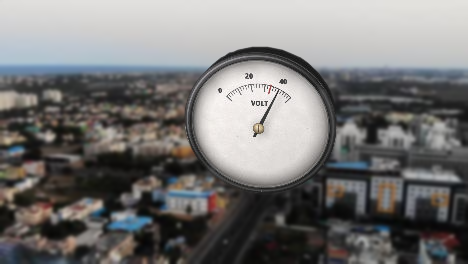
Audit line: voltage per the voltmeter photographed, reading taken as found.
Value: 40 V
